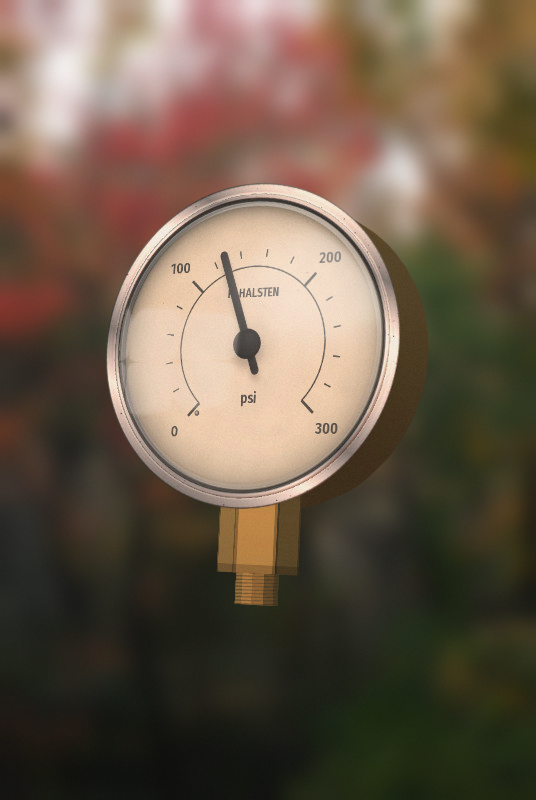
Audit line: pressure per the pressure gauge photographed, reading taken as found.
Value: 130 psi
